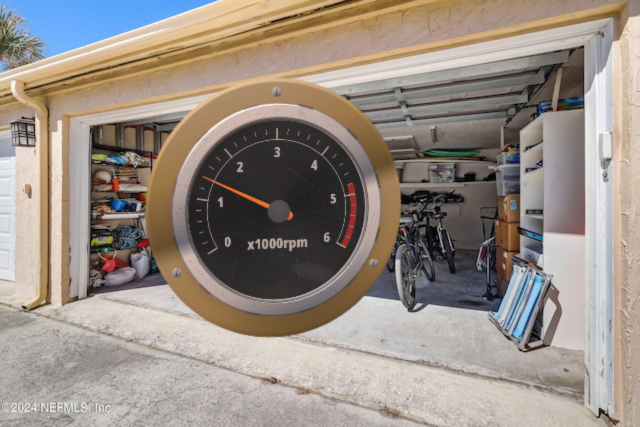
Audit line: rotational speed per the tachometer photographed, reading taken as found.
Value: 1400 rpm
